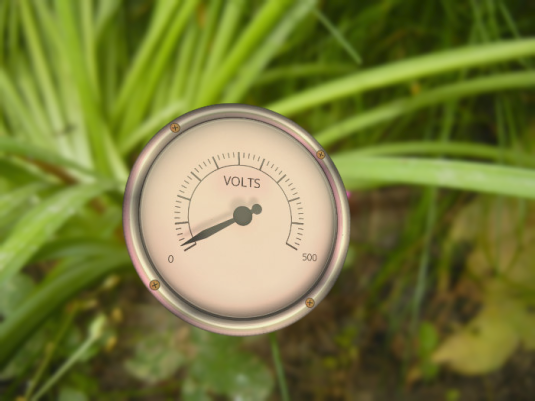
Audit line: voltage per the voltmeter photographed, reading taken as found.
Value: 10 V
